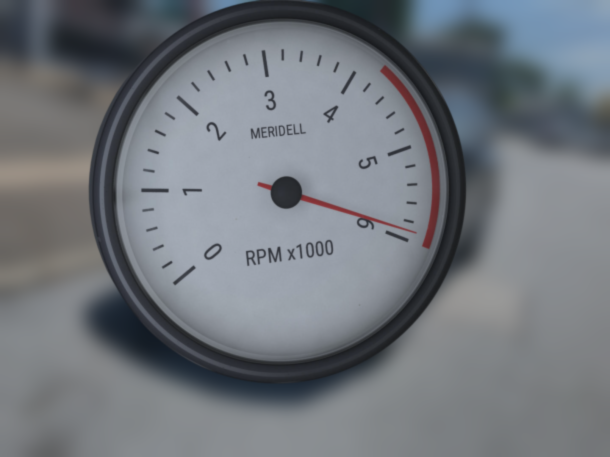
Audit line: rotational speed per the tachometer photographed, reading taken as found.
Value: 5900 rpm
